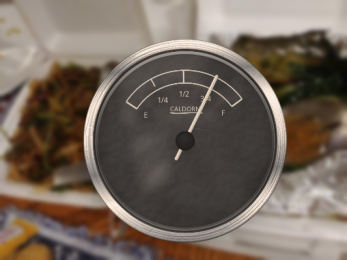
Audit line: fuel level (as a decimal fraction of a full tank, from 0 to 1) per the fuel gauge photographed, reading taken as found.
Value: 0.75
